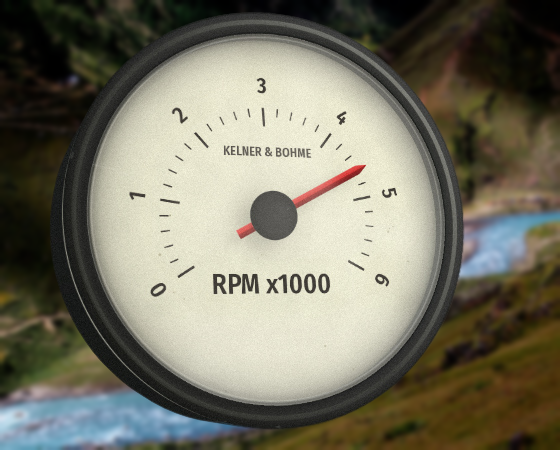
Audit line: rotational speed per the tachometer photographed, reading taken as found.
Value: 4600 rpm
